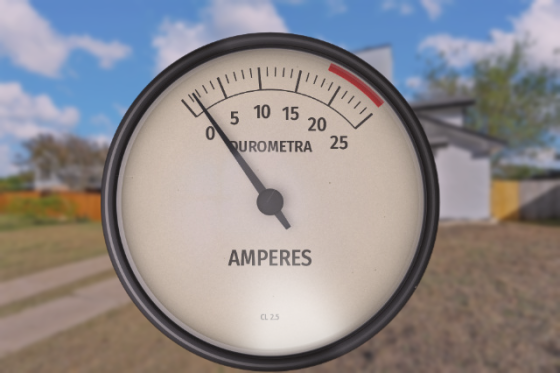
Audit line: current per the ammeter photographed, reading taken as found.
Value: 1.5 A
